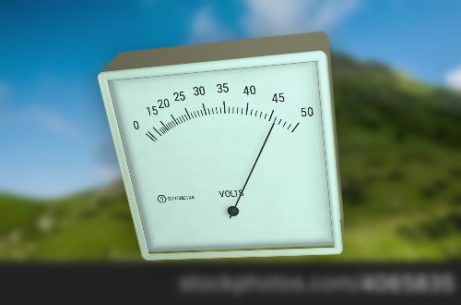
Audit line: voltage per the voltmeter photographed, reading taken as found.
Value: 46 V
